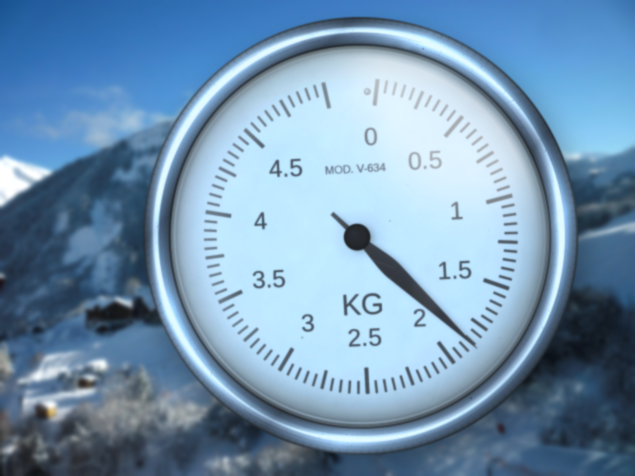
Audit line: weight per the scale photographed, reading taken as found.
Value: 1.85 kg
